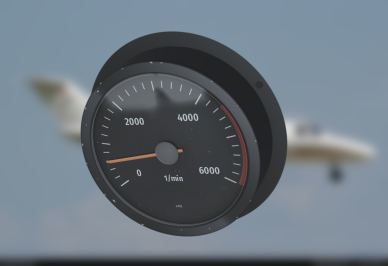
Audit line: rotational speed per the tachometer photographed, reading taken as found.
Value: 600 rpm
